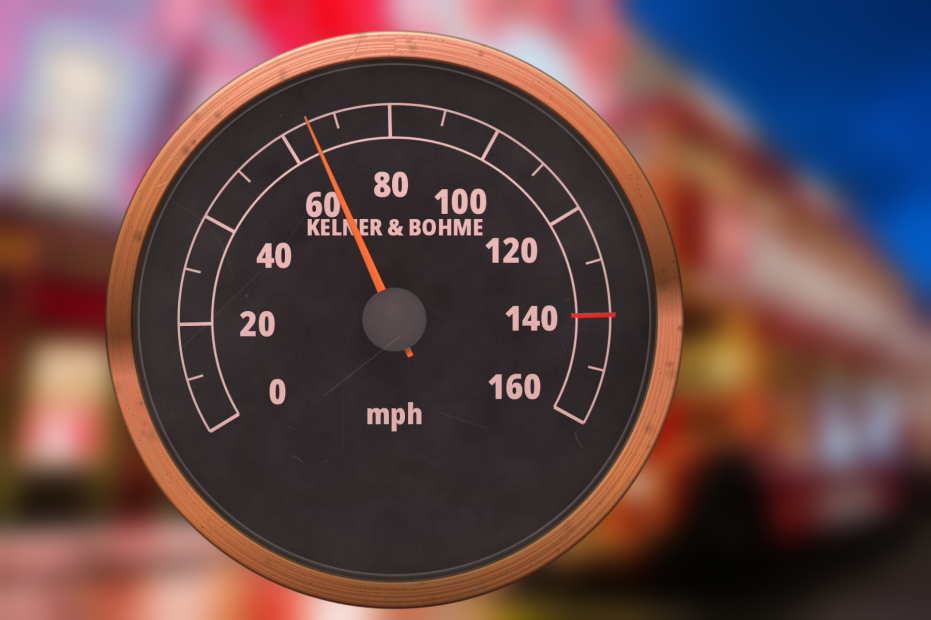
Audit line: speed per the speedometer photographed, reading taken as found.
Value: 65 mph
